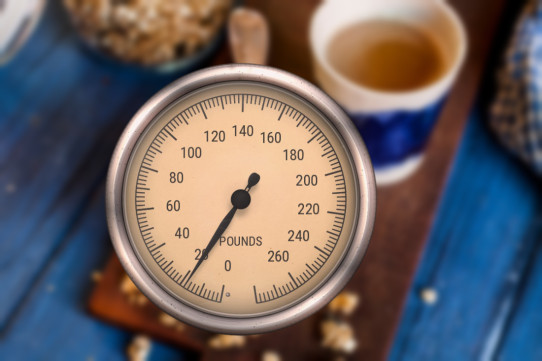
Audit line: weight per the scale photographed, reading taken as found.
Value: 18 lb
